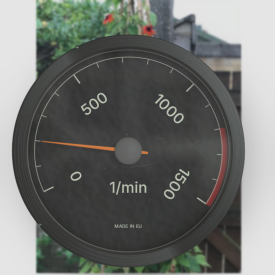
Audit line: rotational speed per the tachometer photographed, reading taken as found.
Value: 200 rpm
